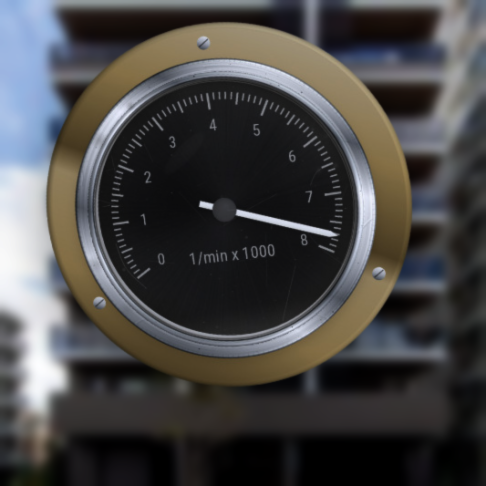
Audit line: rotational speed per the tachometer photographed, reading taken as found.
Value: 7700 rpm
